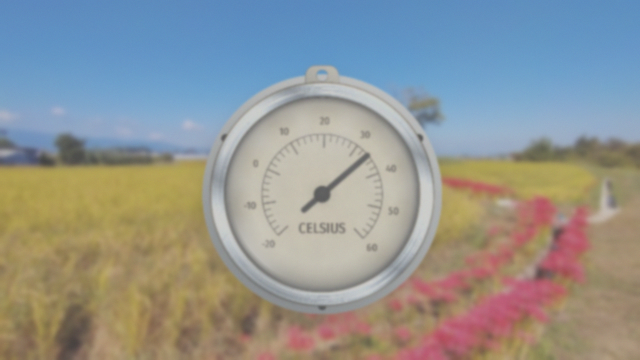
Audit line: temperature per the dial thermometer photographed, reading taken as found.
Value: 34 °C
